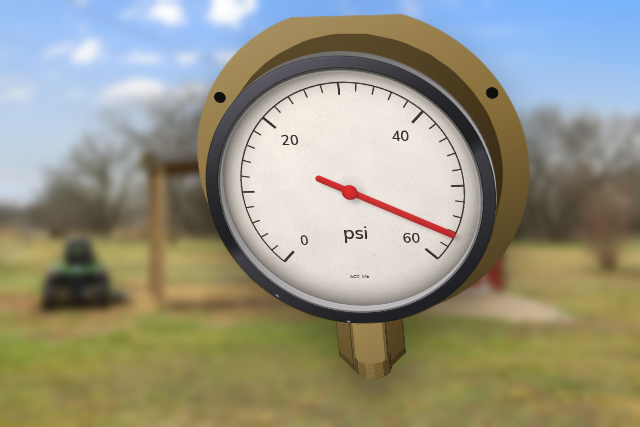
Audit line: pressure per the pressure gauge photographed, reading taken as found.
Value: 56 psi
